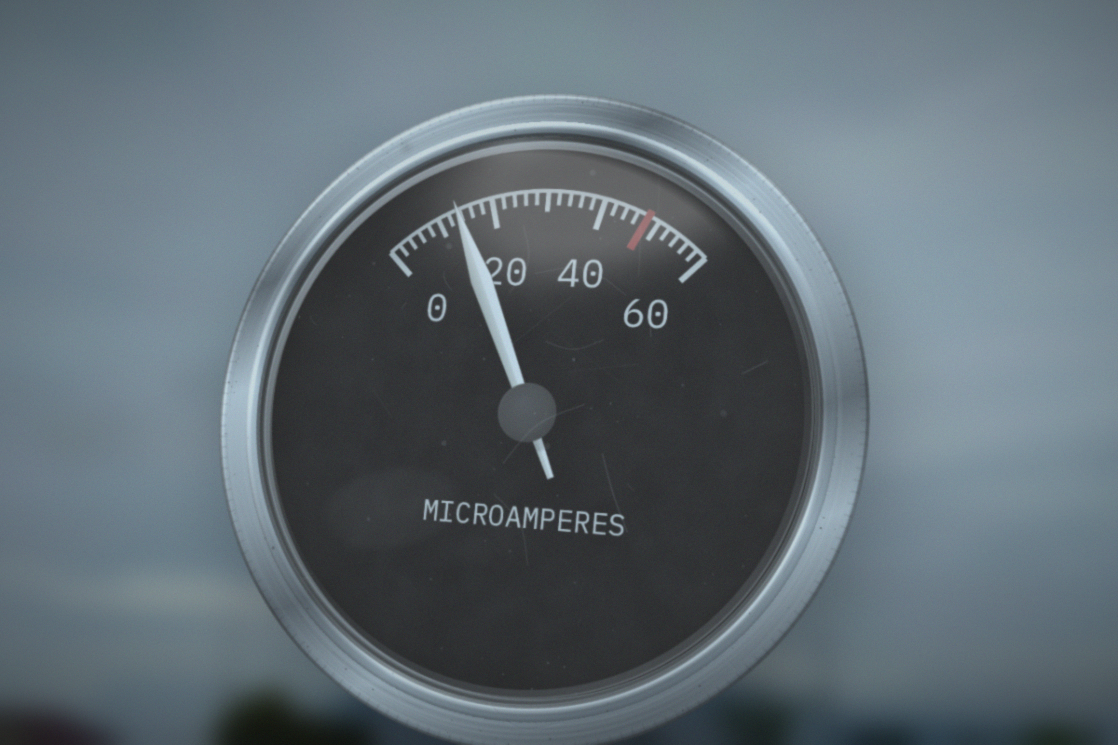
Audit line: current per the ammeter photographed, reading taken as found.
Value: 14 µA
